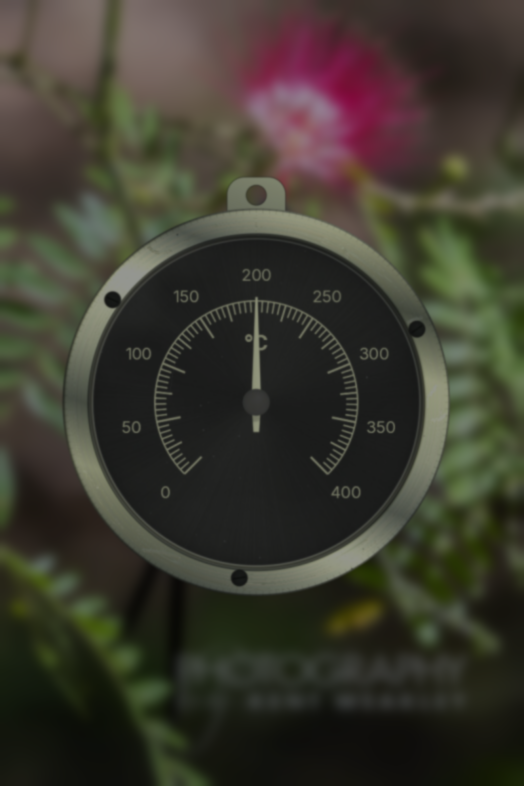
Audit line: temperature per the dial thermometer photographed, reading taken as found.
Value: 200 °C
